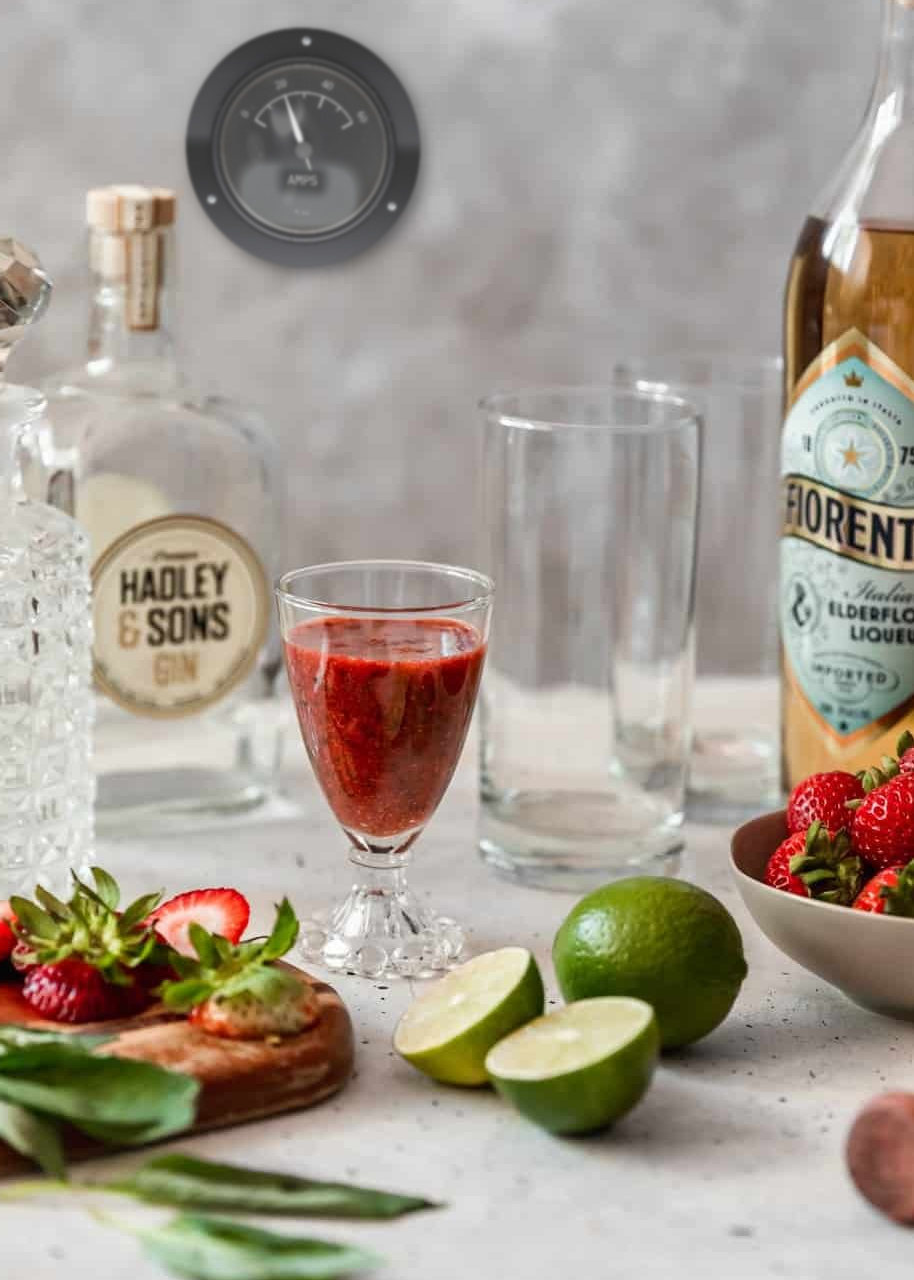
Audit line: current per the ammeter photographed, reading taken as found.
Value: 20 A
